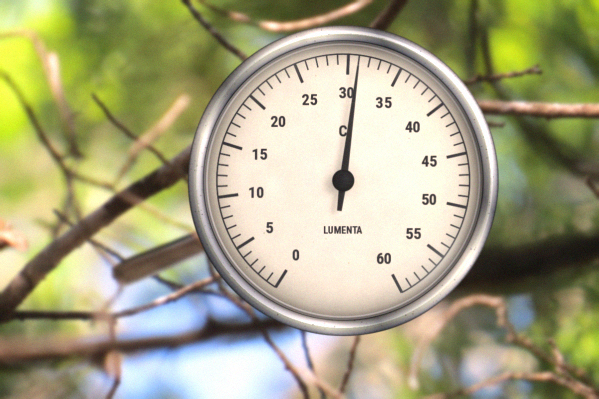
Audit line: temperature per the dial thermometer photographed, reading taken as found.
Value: 31 °C
